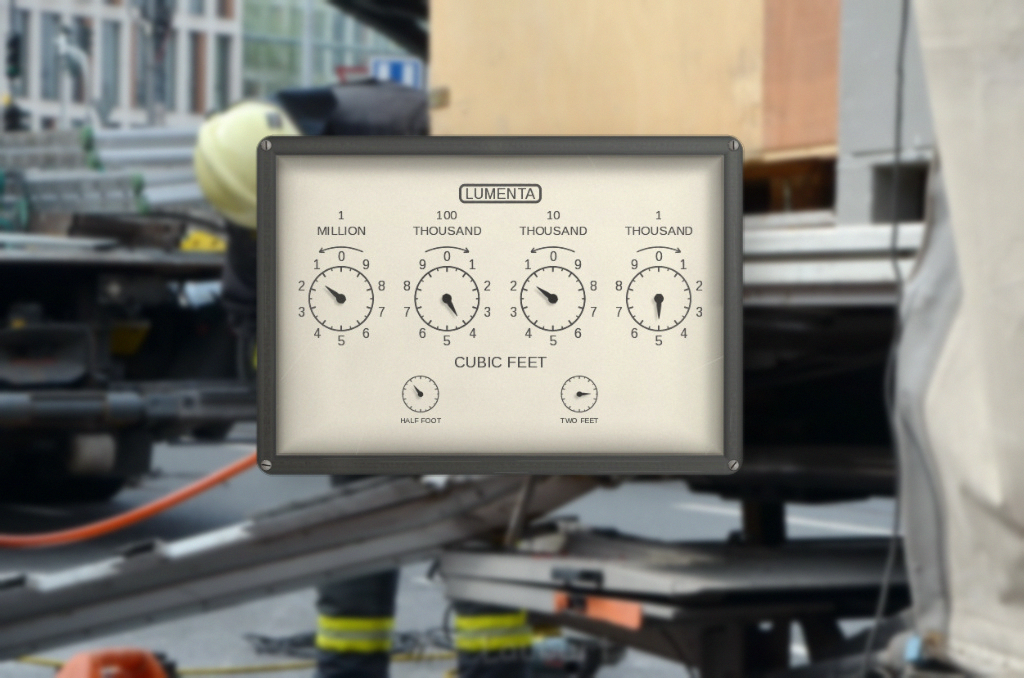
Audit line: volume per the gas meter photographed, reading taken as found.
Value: 141500 ft³
